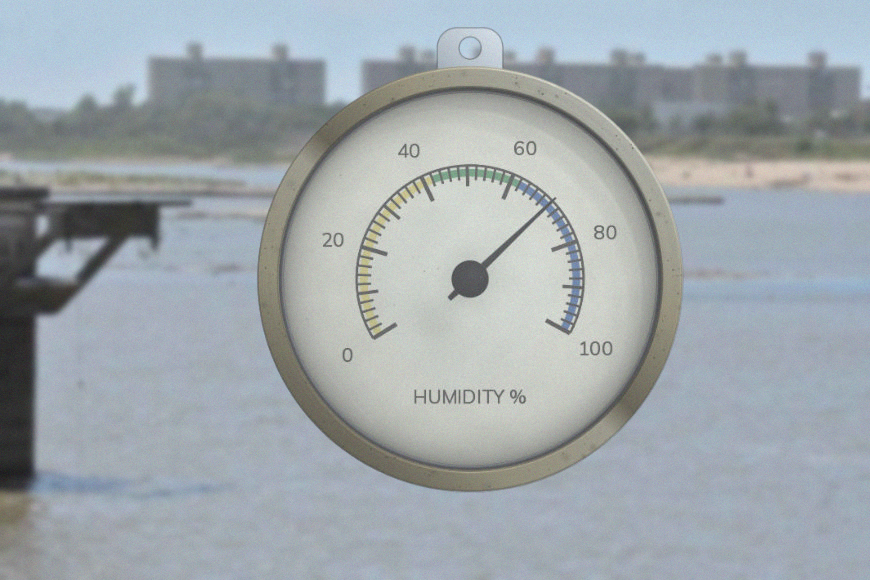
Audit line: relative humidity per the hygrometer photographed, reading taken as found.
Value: 70 %
